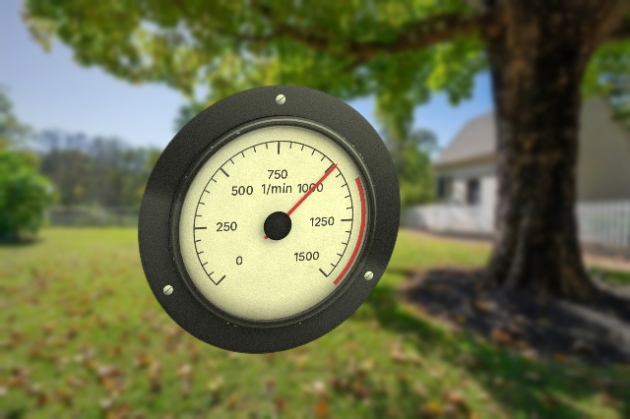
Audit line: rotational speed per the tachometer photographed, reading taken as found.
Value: 1000 rpm
